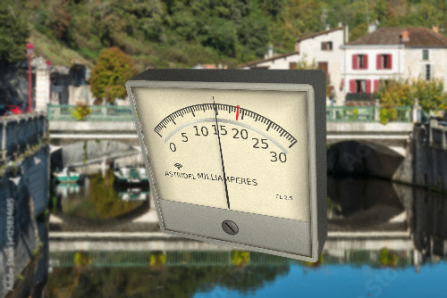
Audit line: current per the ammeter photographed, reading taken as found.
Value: 15 mA
